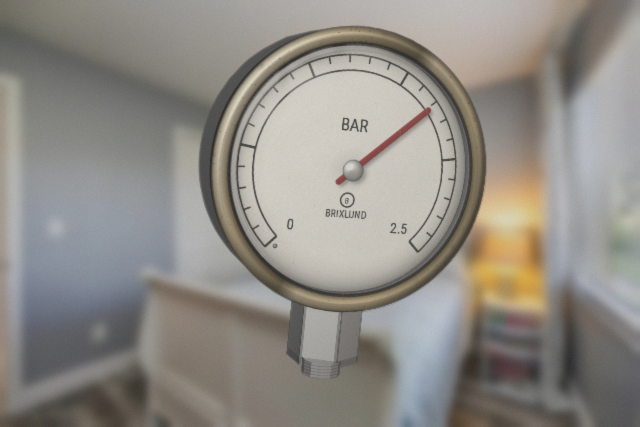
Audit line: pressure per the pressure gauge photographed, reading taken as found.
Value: 1.7 bar
